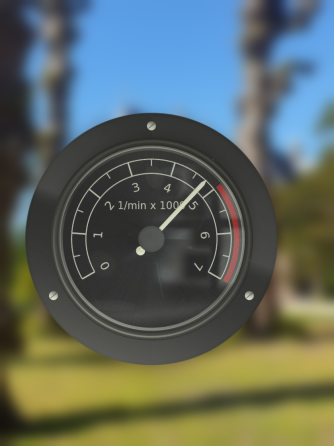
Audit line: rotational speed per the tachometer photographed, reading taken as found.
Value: 4750 rpm
